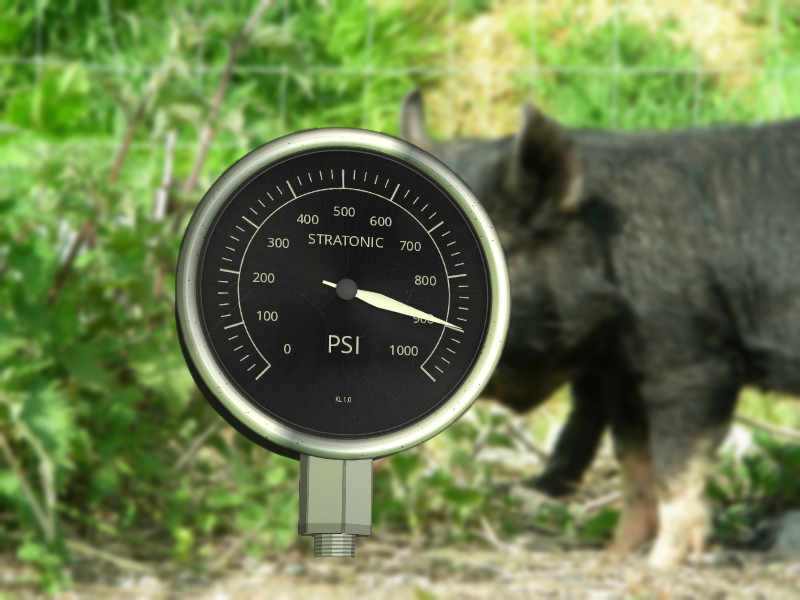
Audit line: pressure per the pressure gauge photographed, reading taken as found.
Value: 900 psi
